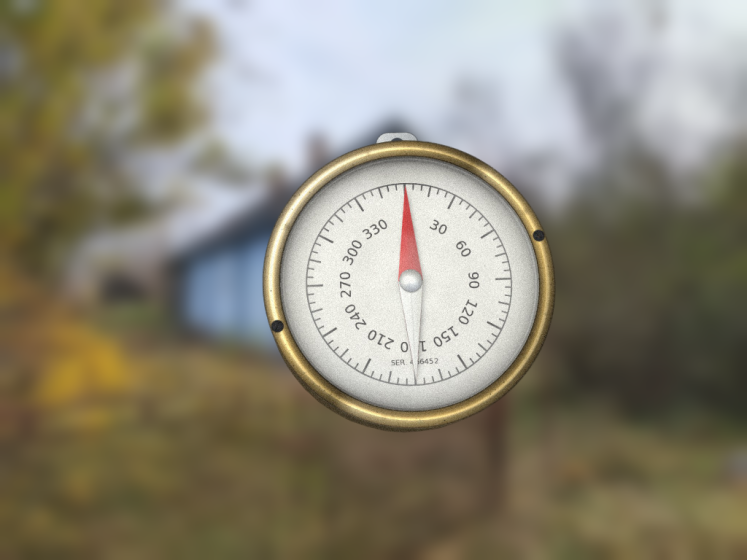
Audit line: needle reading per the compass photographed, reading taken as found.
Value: 0 °
